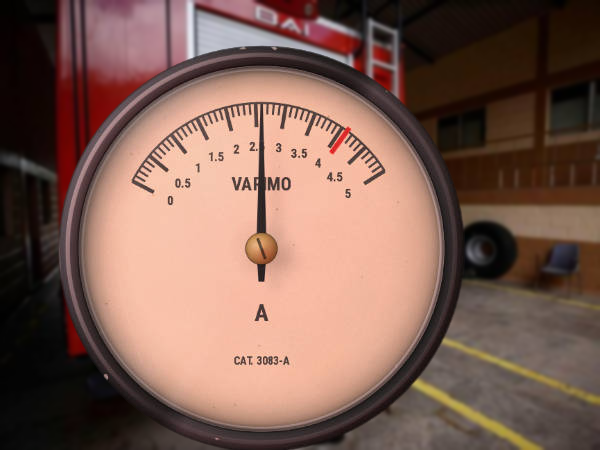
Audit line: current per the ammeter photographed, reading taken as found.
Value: 2.6 A
